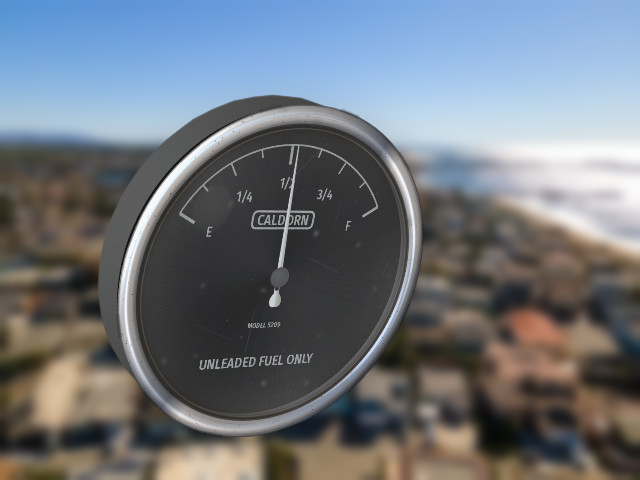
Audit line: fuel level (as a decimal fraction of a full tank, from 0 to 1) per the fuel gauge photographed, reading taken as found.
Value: 0.5
